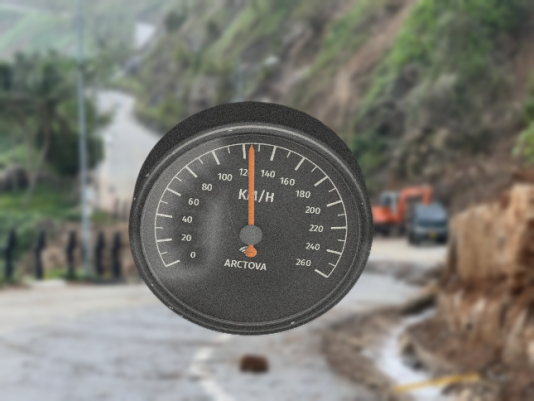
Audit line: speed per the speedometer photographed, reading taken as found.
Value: 125 km/h
